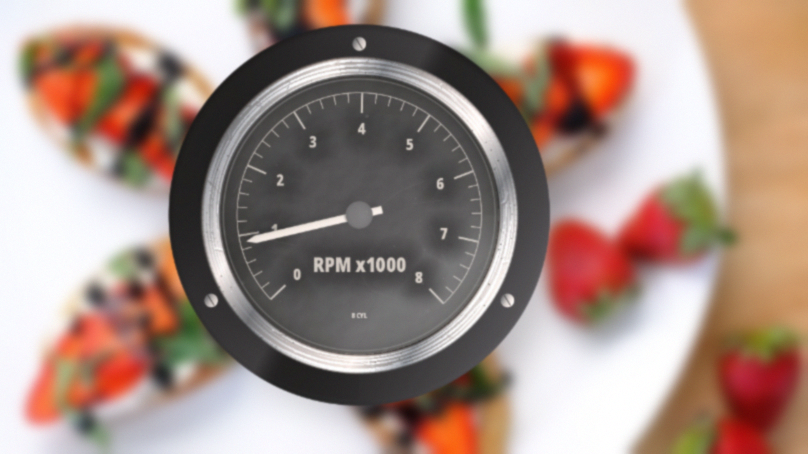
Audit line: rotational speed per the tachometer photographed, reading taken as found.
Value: 900 rpm
